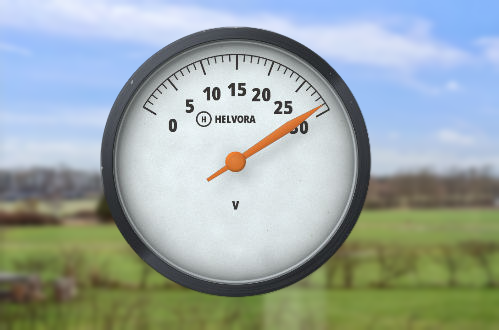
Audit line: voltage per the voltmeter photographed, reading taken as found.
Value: 29 V
